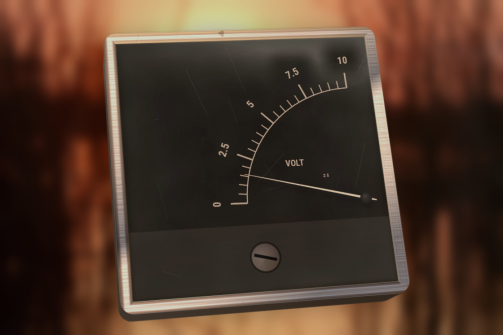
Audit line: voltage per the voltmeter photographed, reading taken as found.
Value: 1.5 V
